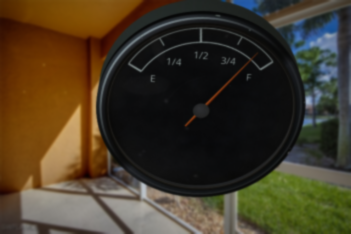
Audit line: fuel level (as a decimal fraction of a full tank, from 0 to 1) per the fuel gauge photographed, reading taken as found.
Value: 0.875
